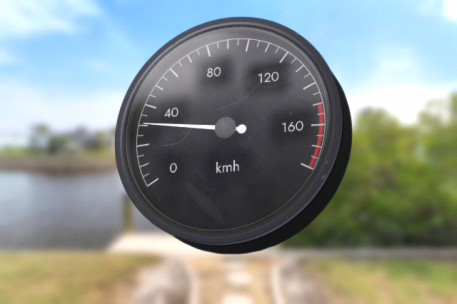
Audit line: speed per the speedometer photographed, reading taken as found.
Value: 30 km/h
